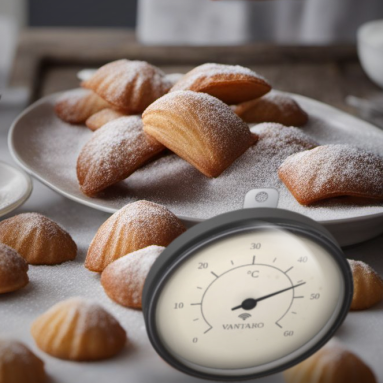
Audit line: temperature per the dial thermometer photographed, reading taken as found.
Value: 45 °C
